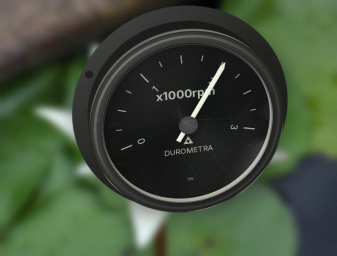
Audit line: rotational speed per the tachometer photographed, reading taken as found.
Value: 2000 rpm
